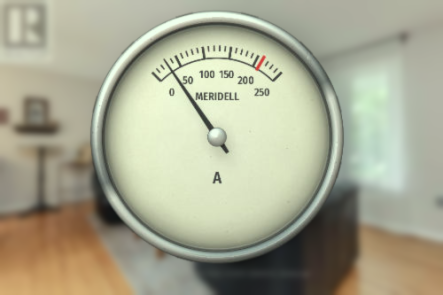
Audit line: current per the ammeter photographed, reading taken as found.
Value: 30 A
